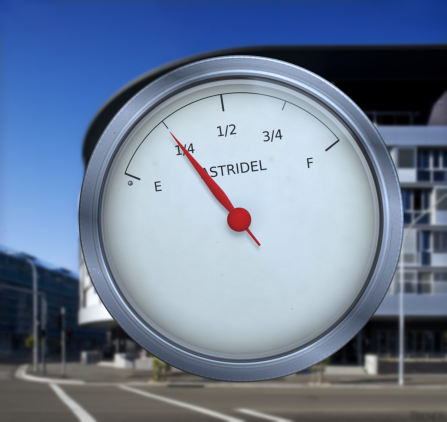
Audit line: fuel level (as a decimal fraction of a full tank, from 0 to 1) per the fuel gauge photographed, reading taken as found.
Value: 0.25
